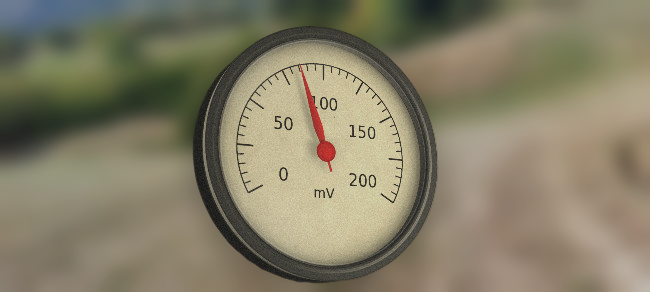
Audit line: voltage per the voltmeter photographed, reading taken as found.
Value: 85 mV
